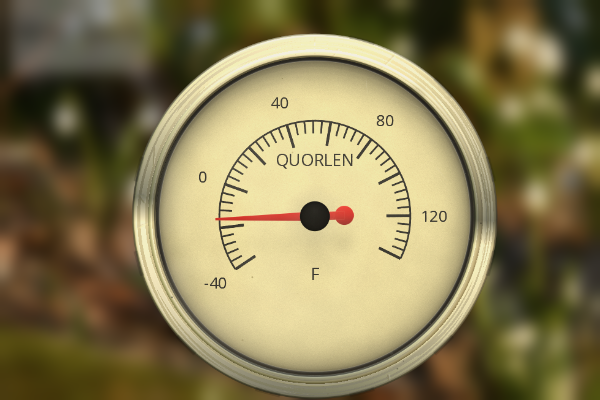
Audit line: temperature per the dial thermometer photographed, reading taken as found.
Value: -16 °F
